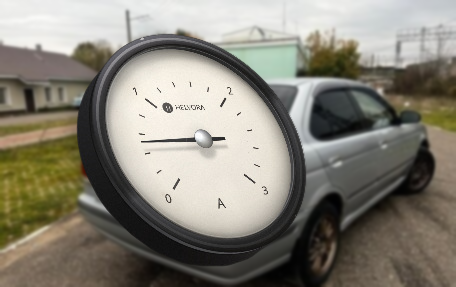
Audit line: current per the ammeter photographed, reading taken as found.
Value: 0.5 A
